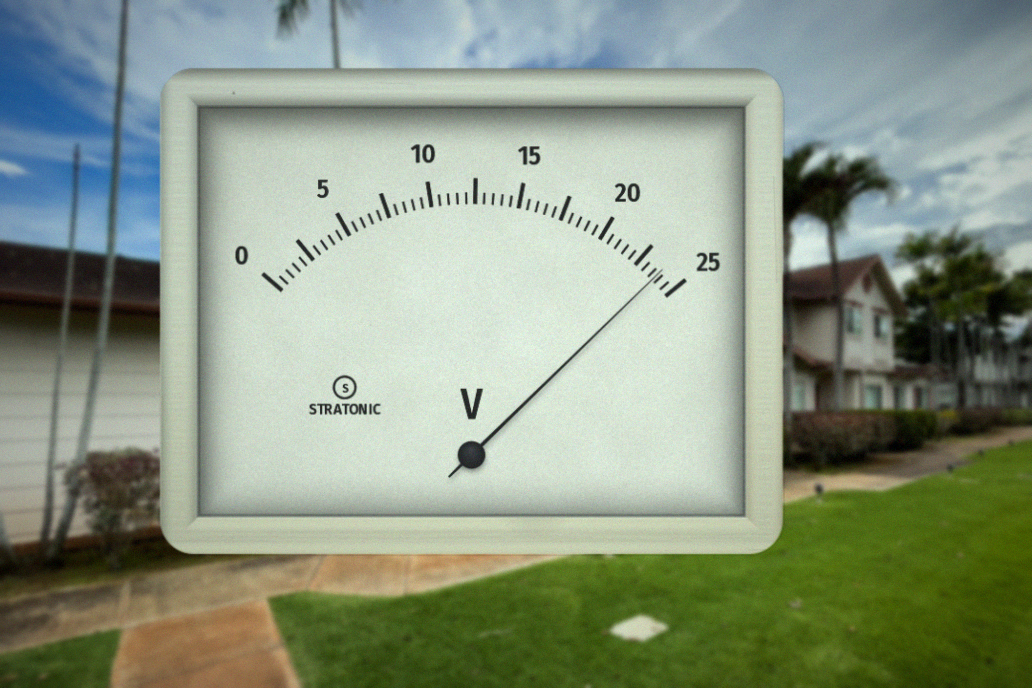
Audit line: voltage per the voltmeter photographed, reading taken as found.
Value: 23.75 V
